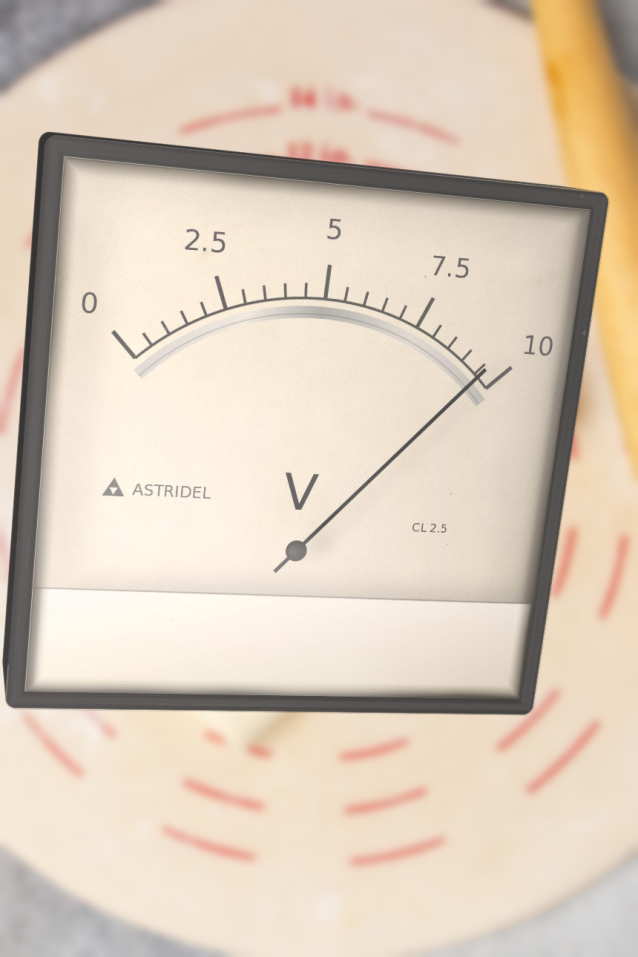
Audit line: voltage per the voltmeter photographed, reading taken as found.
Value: 9.5 V
